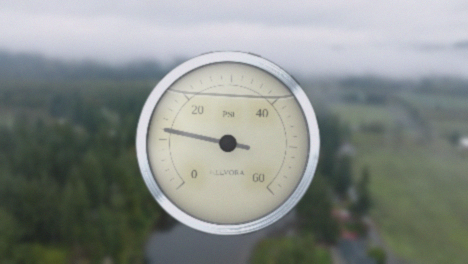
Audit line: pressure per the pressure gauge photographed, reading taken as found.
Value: 12 psi
